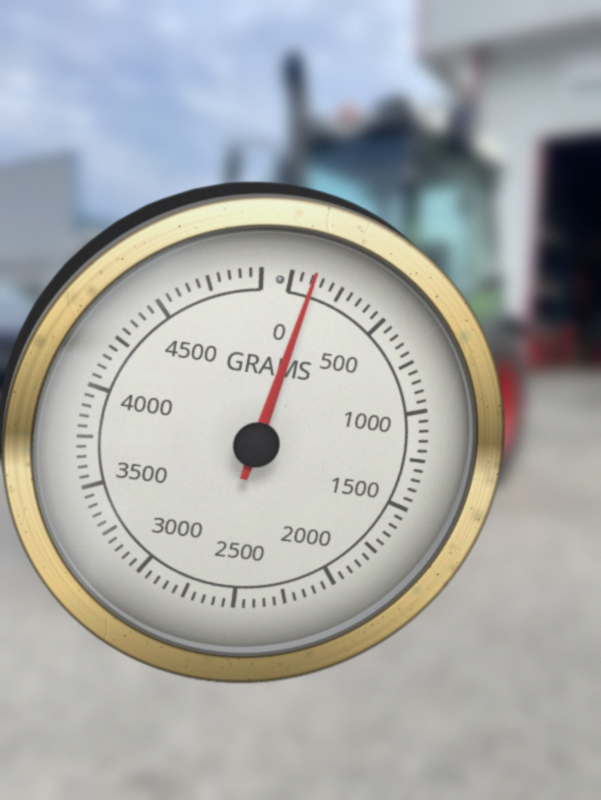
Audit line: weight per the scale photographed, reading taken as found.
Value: 100 g
